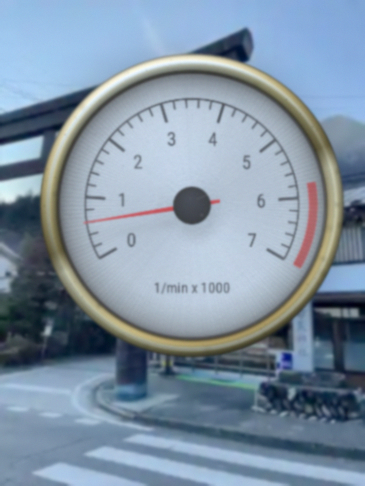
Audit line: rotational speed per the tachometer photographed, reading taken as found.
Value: 600 rpm
